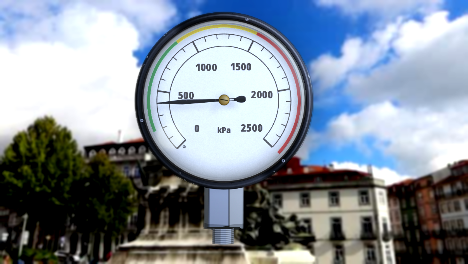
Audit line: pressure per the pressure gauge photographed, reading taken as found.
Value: 400 kPa
